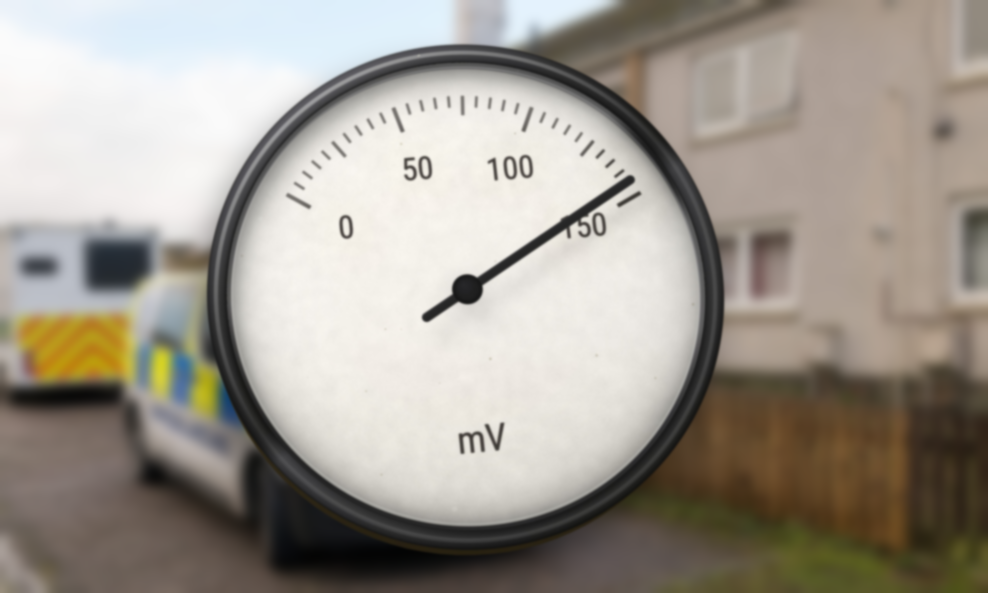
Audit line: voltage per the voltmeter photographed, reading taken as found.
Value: 145 mV
